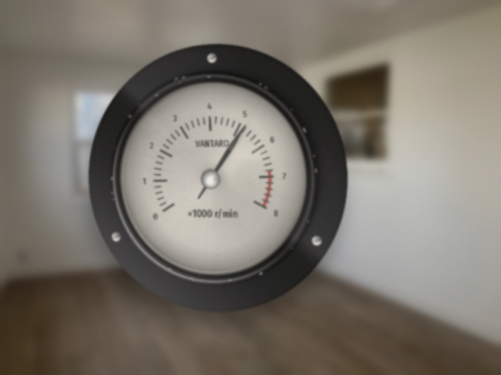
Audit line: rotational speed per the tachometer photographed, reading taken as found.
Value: 5200 rpm
